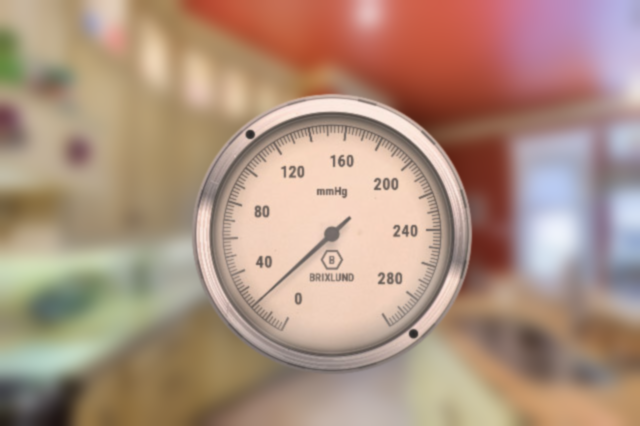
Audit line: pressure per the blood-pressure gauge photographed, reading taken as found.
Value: 20 mmHg
